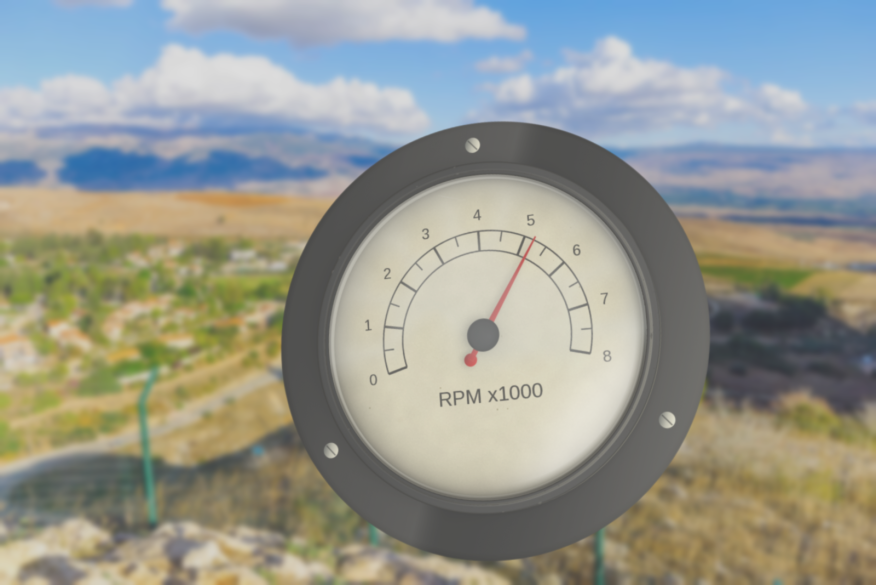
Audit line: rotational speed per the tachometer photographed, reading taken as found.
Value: 5250 rpm
